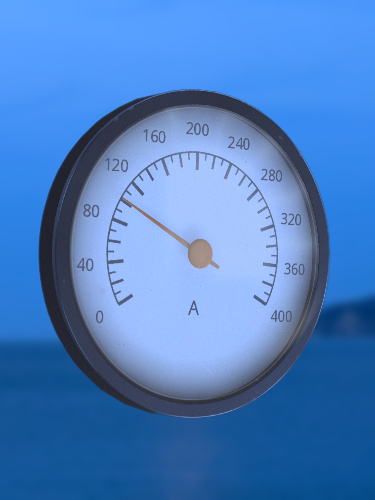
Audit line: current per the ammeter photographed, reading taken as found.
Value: 100 A
